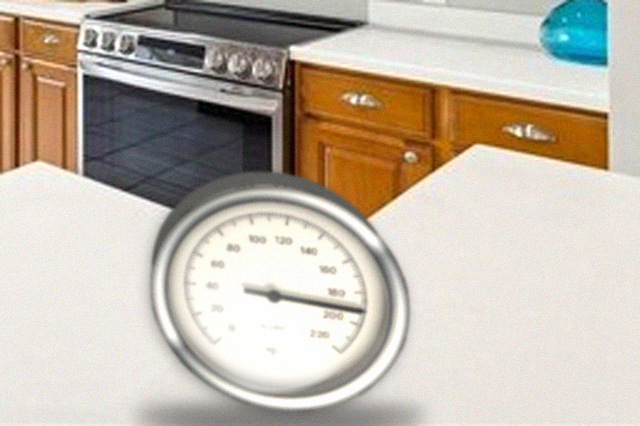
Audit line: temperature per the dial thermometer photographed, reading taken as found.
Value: 190 °F
